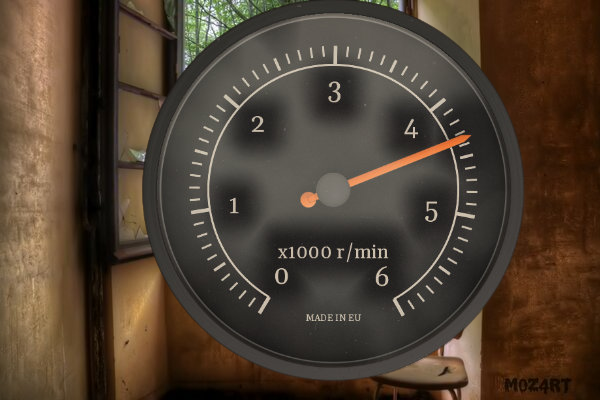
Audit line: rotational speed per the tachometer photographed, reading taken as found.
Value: 4350 rpm
